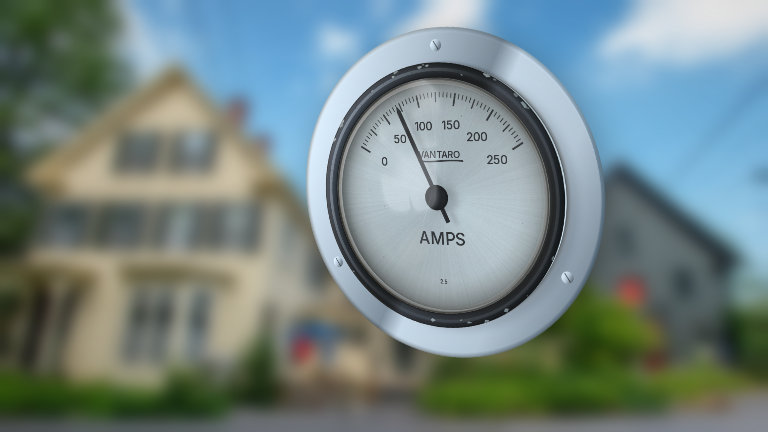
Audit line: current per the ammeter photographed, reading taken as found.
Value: 75 A
